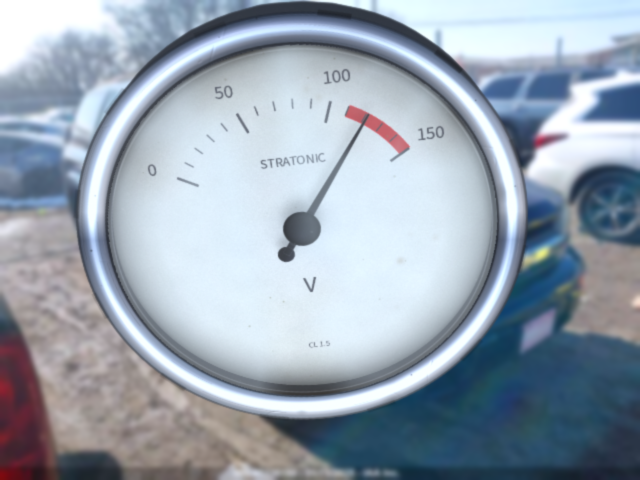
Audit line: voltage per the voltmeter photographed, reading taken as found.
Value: 120 V
